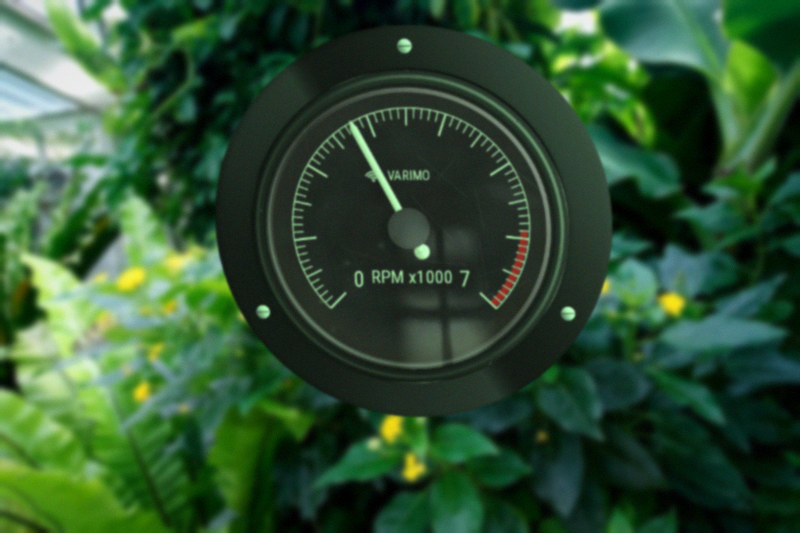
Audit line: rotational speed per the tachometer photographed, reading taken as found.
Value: 2800 rpm
